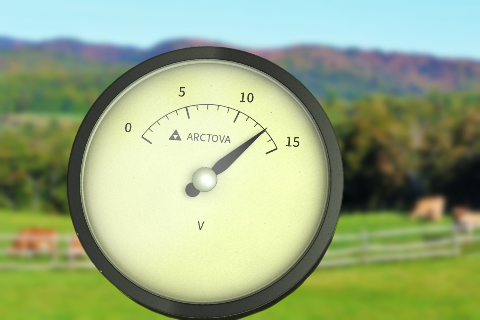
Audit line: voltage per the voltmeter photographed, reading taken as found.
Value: 13 V
